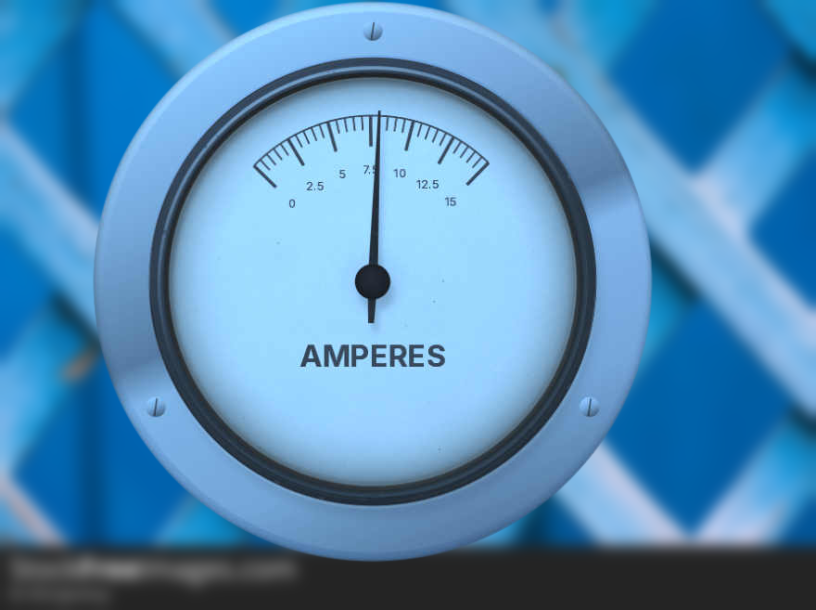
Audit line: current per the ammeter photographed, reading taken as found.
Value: 8 A
